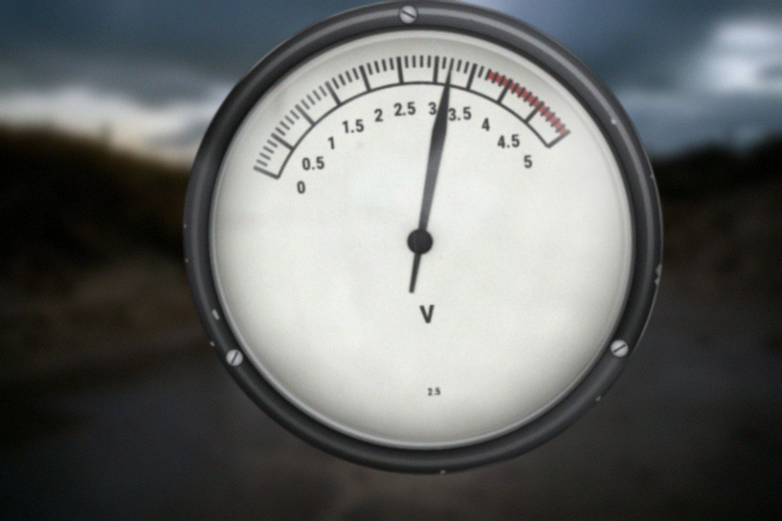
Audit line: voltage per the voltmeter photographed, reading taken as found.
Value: 3.2 V
